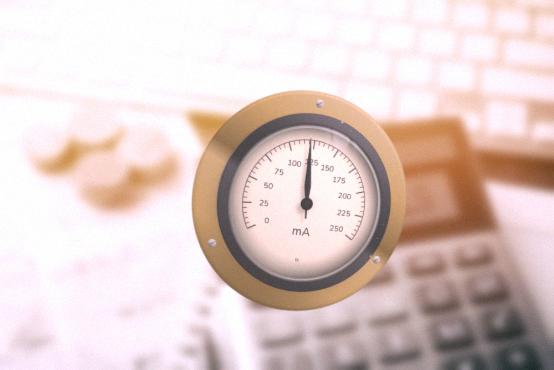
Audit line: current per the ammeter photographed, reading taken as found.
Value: 120 mA
